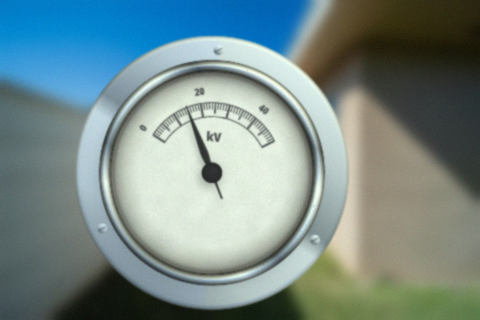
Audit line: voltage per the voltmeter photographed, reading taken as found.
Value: 15 kV
